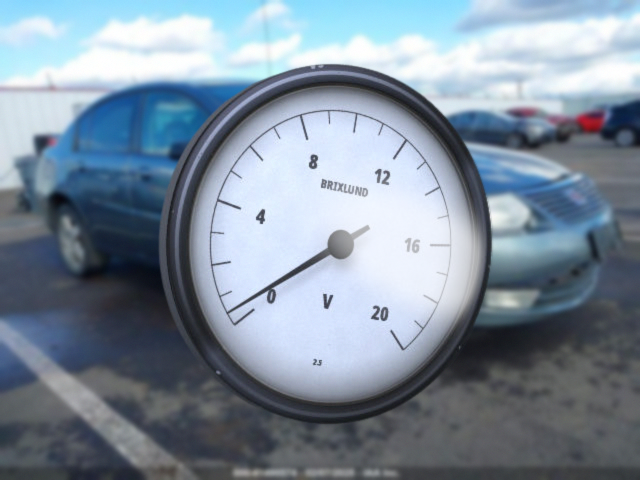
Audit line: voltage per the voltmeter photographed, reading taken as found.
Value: 0.5 V
